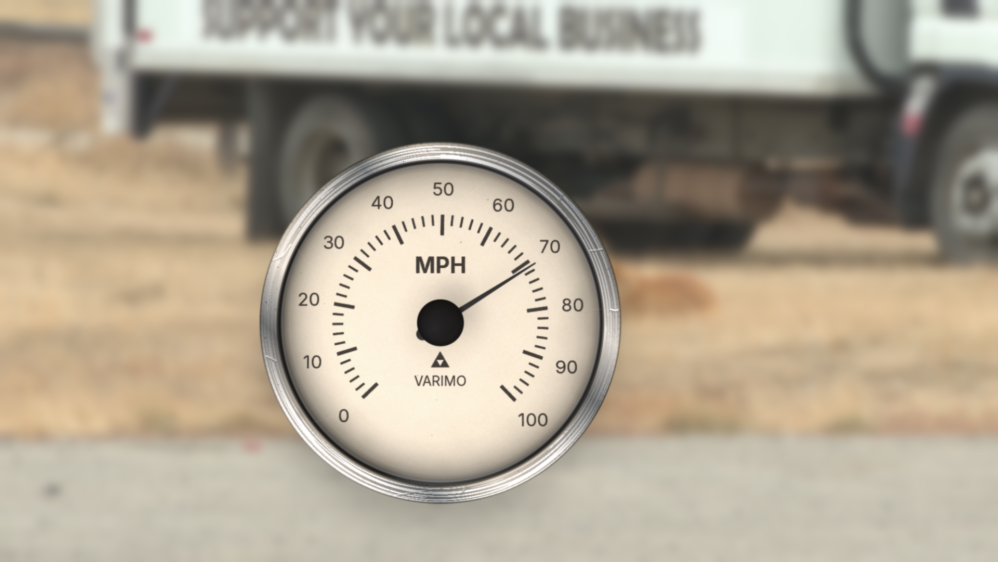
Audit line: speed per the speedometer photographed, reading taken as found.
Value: 71 mph
